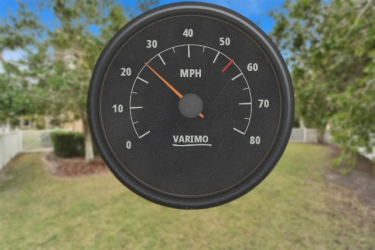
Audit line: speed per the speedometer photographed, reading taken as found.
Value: 25 mph
